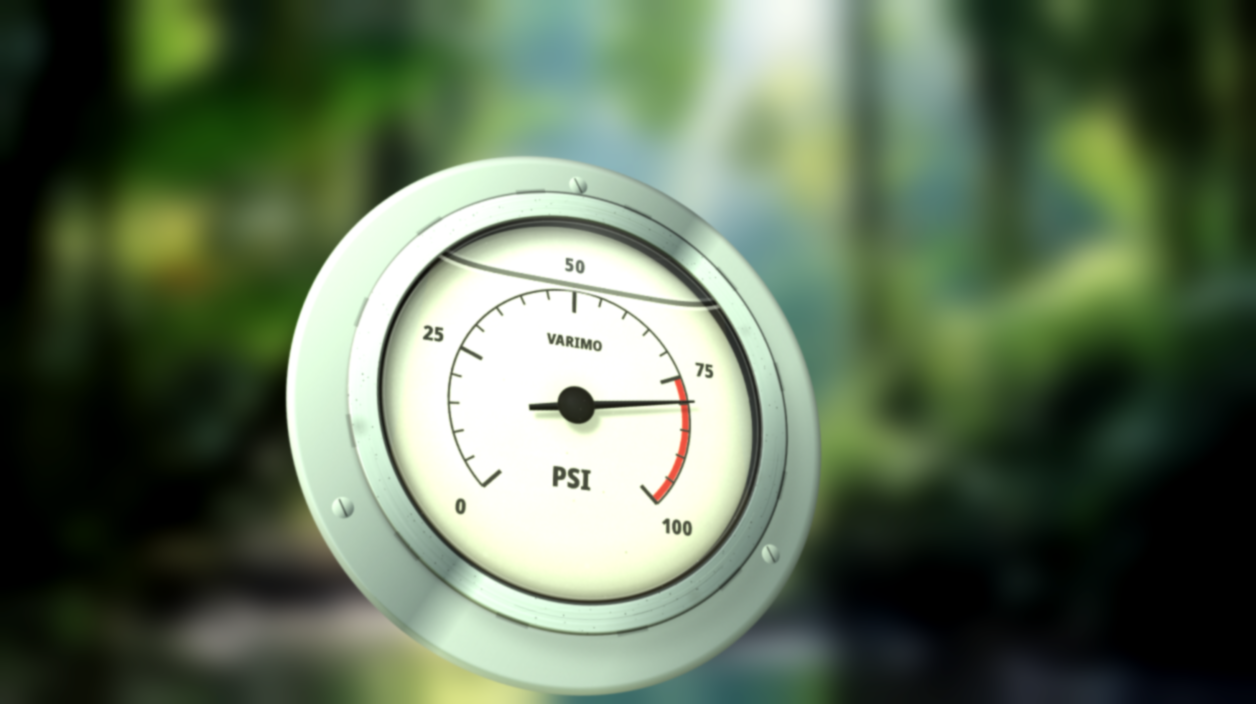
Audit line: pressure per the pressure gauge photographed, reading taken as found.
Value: 80 psi
